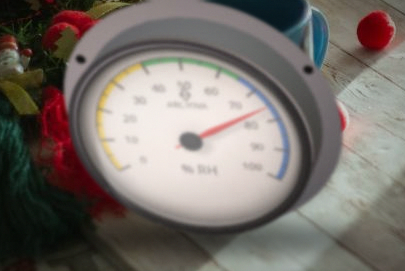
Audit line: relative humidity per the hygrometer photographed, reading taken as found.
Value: 75 %
